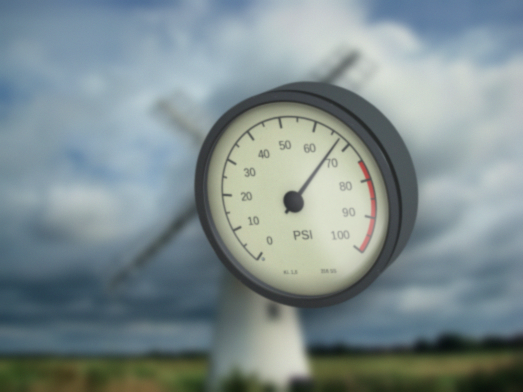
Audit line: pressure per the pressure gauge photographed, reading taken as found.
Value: 67.5 psi
